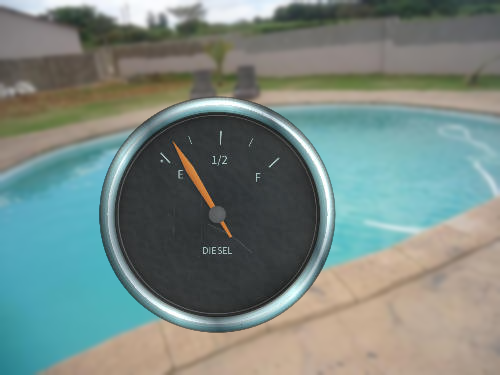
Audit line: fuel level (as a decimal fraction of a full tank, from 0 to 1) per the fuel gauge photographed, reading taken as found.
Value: 0.125
